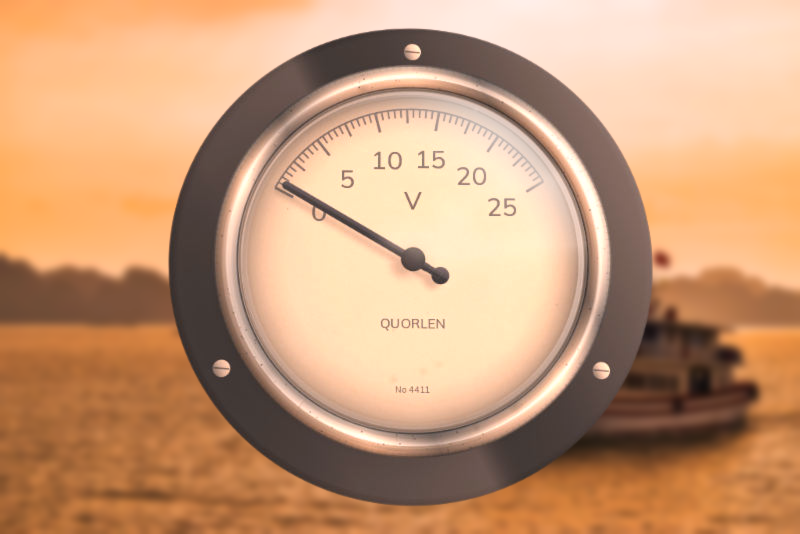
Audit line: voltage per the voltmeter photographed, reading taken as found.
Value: 0.5 V
